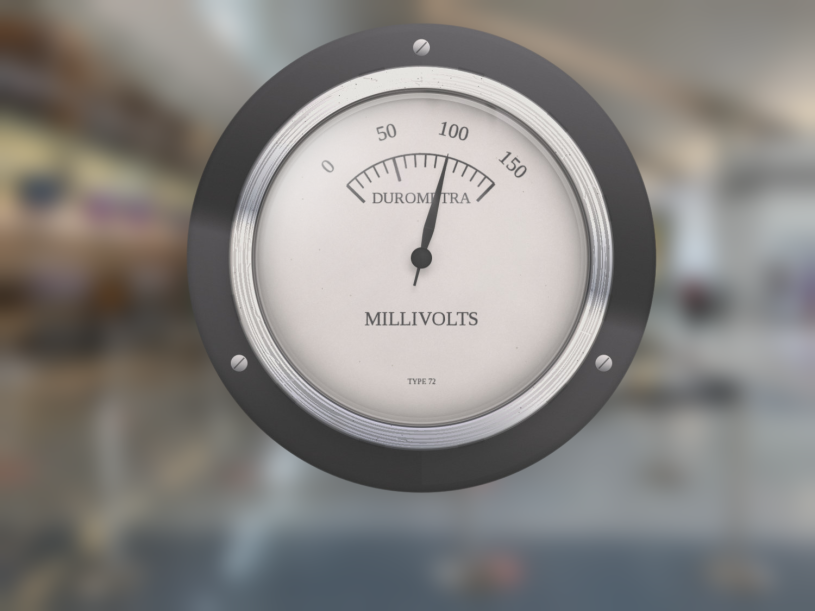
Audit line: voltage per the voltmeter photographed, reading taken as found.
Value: 100 mV
